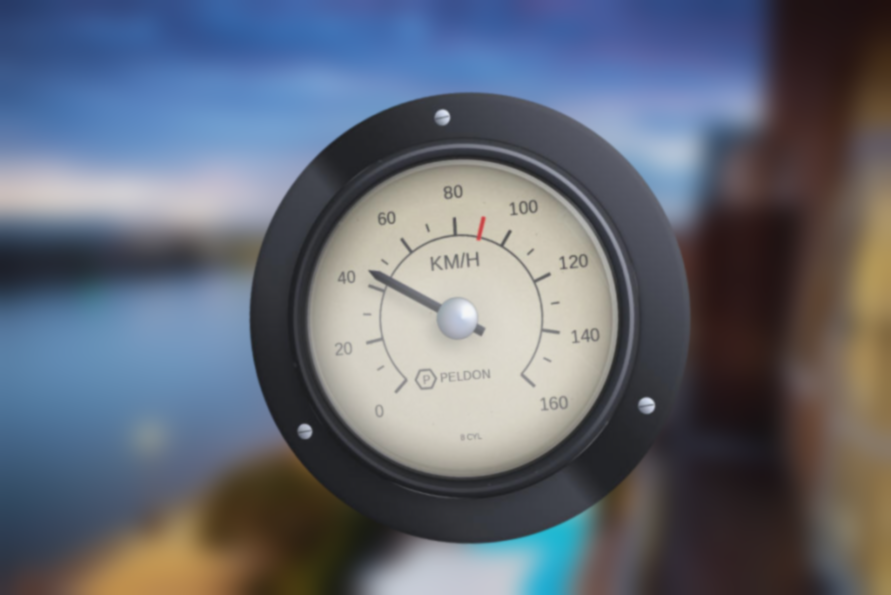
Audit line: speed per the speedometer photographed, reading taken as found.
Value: 45 km/h
